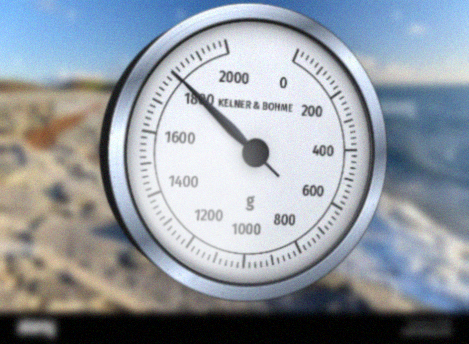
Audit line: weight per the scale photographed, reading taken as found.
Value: 1800 g
